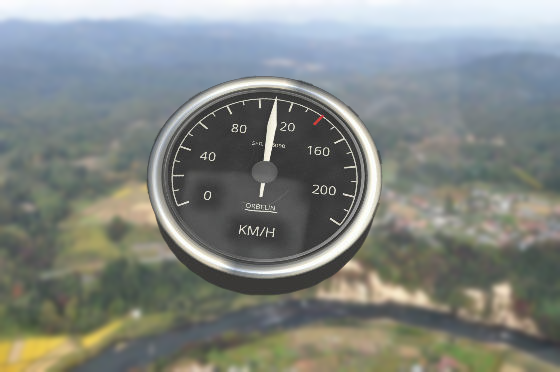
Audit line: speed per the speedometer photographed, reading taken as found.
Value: 110 km/h
